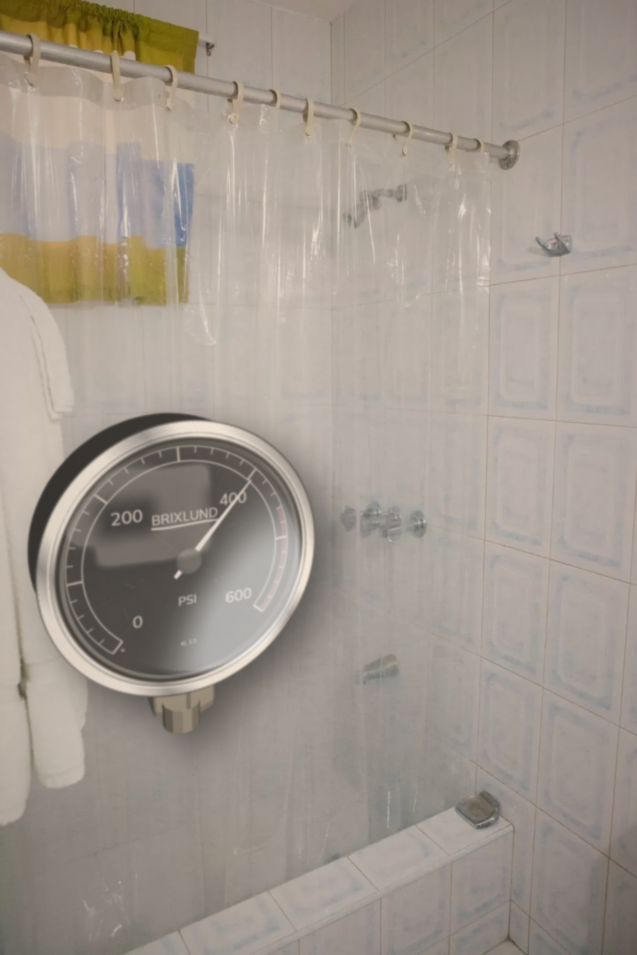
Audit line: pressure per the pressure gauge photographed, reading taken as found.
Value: 400 psi
